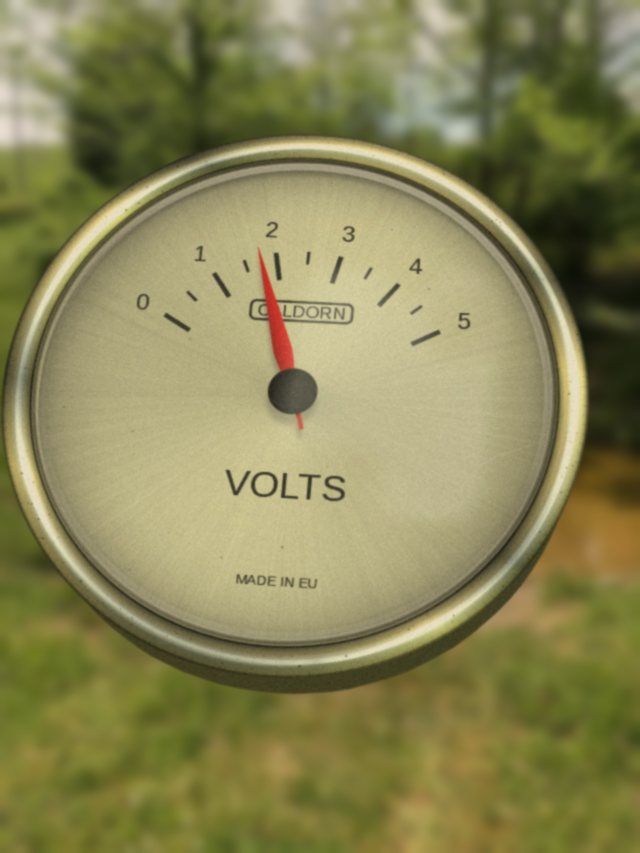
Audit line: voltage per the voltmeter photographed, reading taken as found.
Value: 1.75 V
